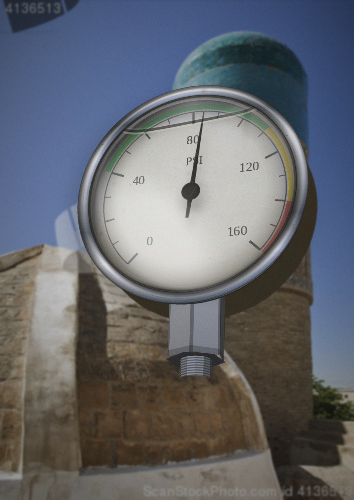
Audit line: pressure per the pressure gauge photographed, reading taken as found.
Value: 85 psi
